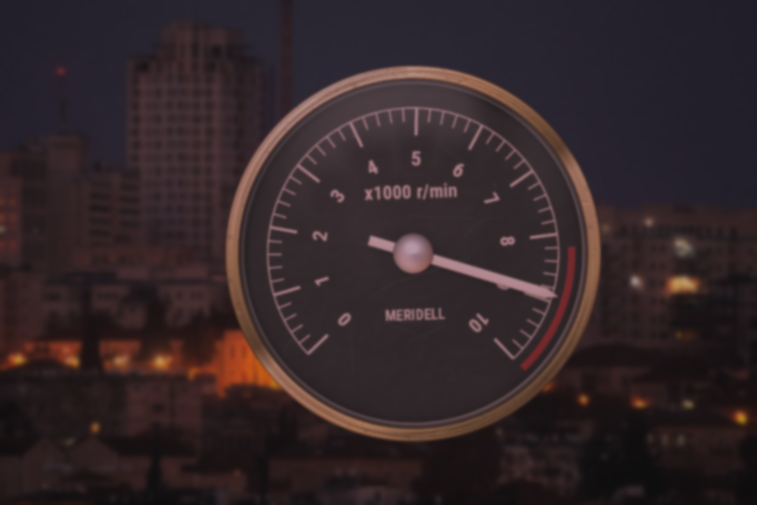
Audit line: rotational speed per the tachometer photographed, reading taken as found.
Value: 8900 rpm
